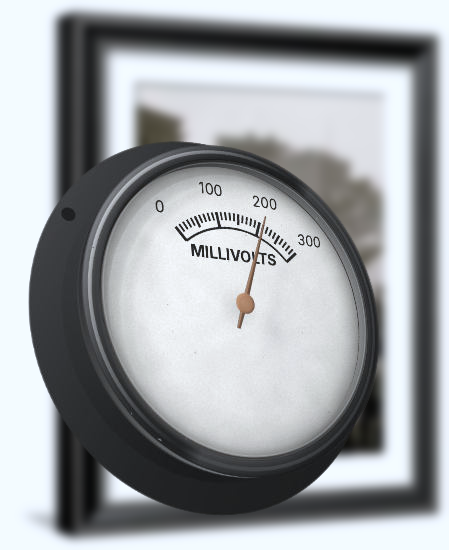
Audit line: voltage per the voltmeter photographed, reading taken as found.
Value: 200 mV
